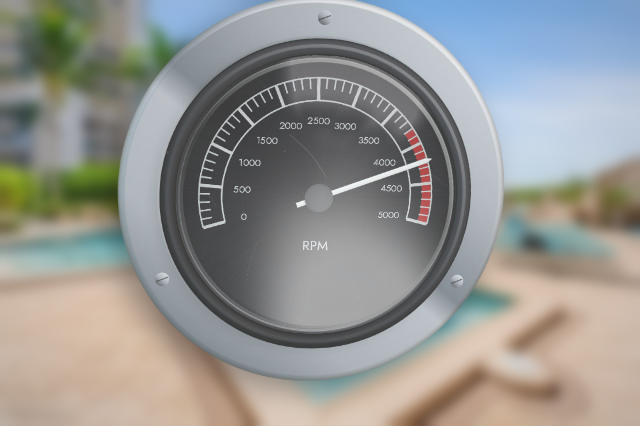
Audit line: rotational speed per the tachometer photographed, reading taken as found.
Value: 4200 rpm
